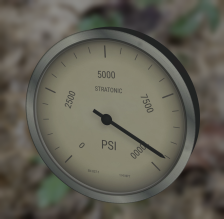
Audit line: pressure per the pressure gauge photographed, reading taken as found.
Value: 9500 psi
